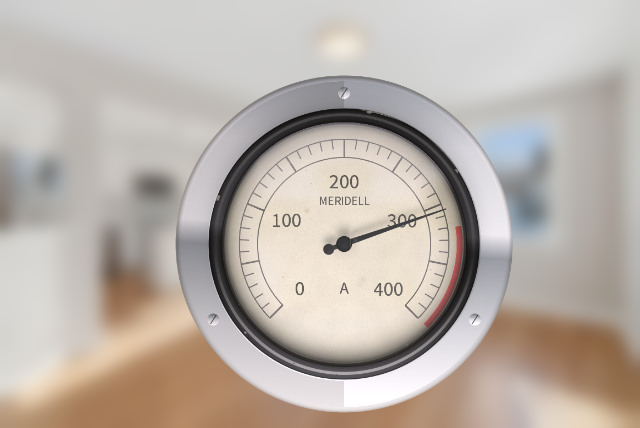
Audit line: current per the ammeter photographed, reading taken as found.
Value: 305 A
